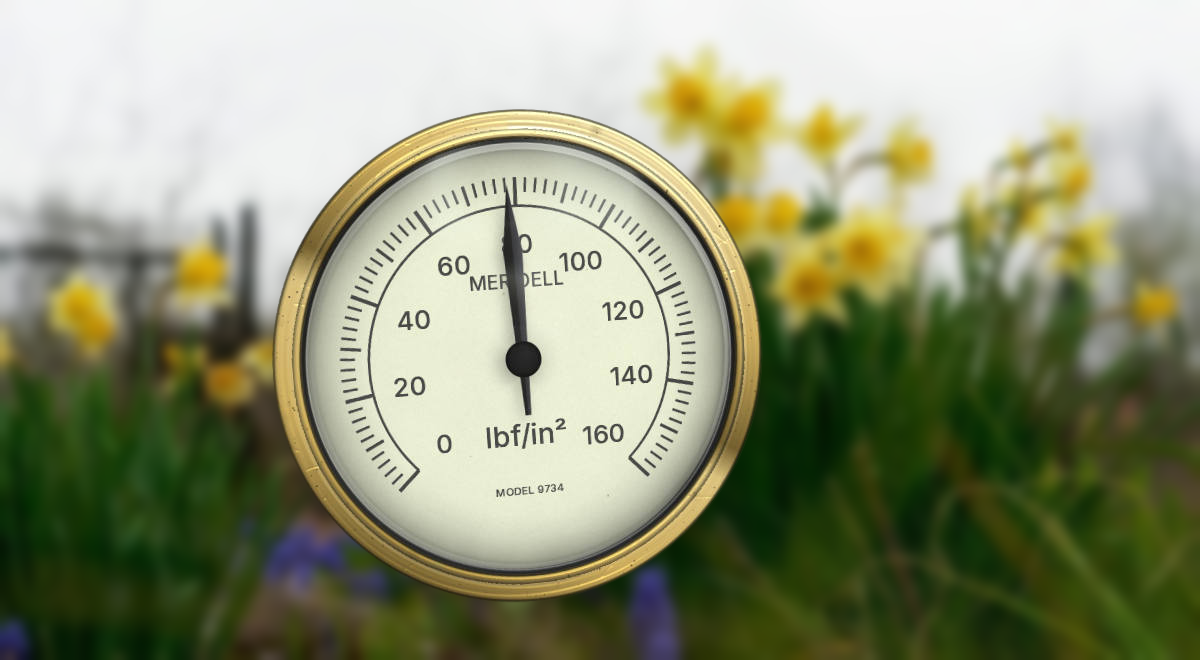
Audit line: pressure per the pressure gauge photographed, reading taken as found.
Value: 78 psi
